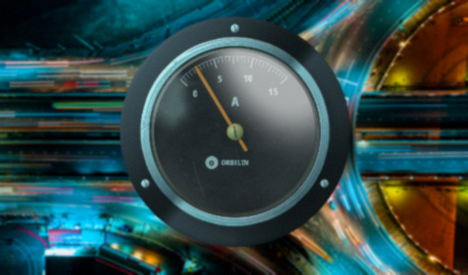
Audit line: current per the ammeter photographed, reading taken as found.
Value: 2.5 A
